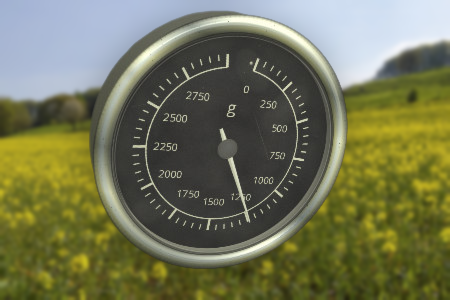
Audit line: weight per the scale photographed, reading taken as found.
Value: 1250 g
